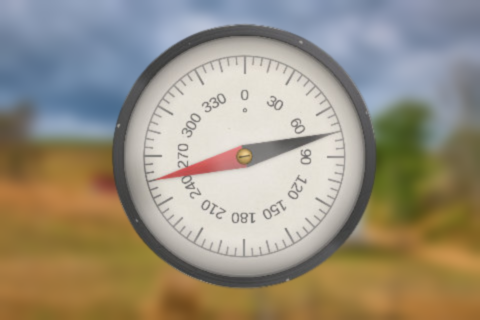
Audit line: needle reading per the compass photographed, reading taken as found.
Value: 255 °
